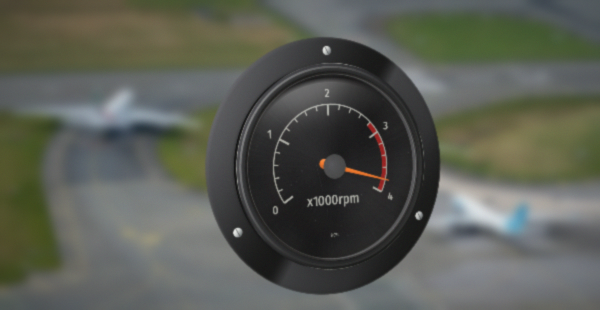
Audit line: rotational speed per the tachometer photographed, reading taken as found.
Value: 3800 rpm
